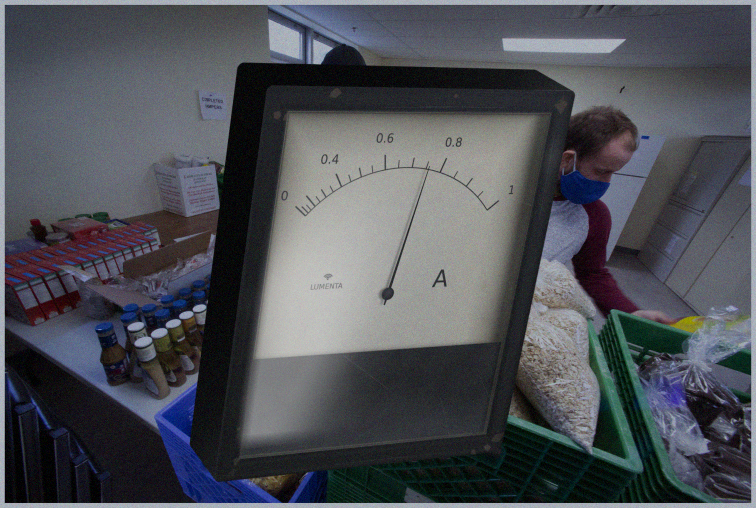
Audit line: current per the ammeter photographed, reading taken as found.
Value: 0.75 A
